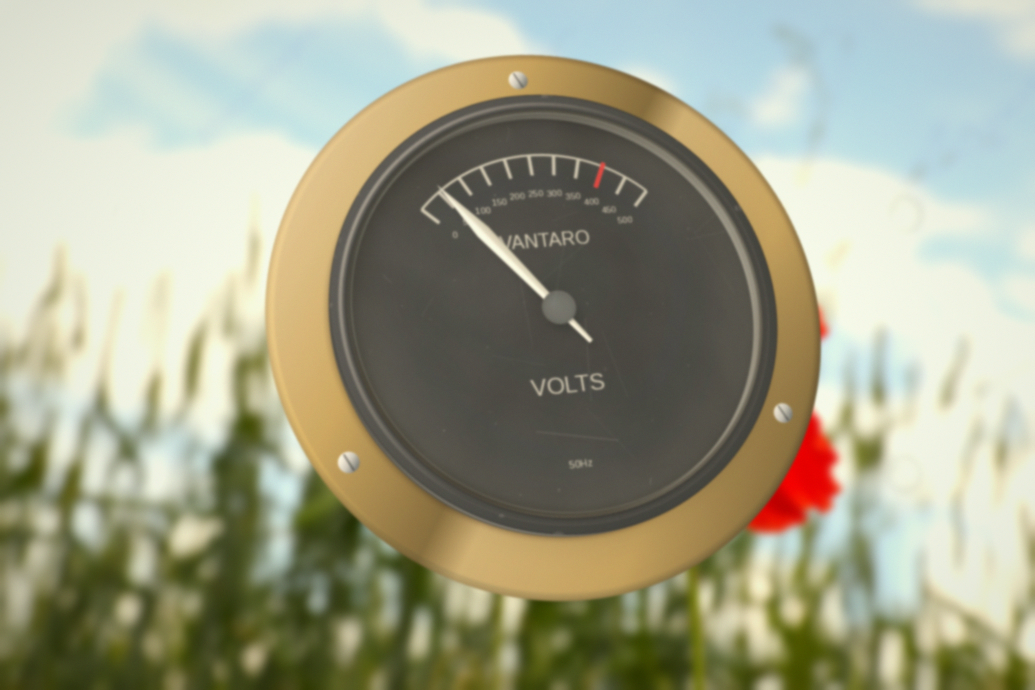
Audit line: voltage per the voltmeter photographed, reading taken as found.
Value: 50 V
